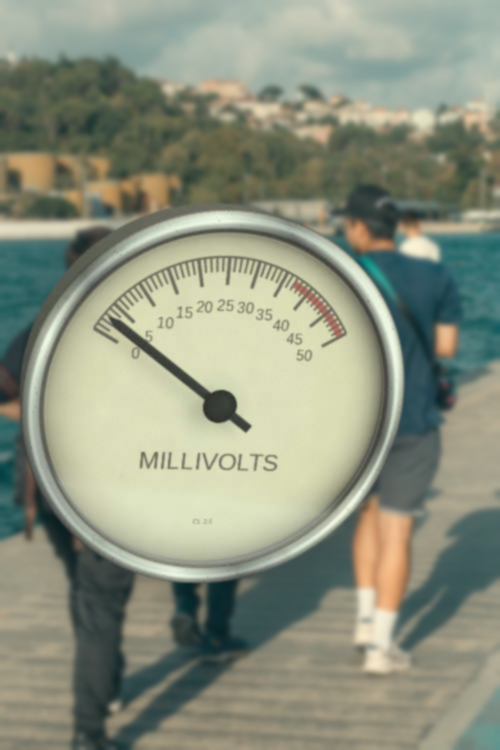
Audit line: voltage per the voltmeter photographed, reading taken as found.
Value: 3 mV
